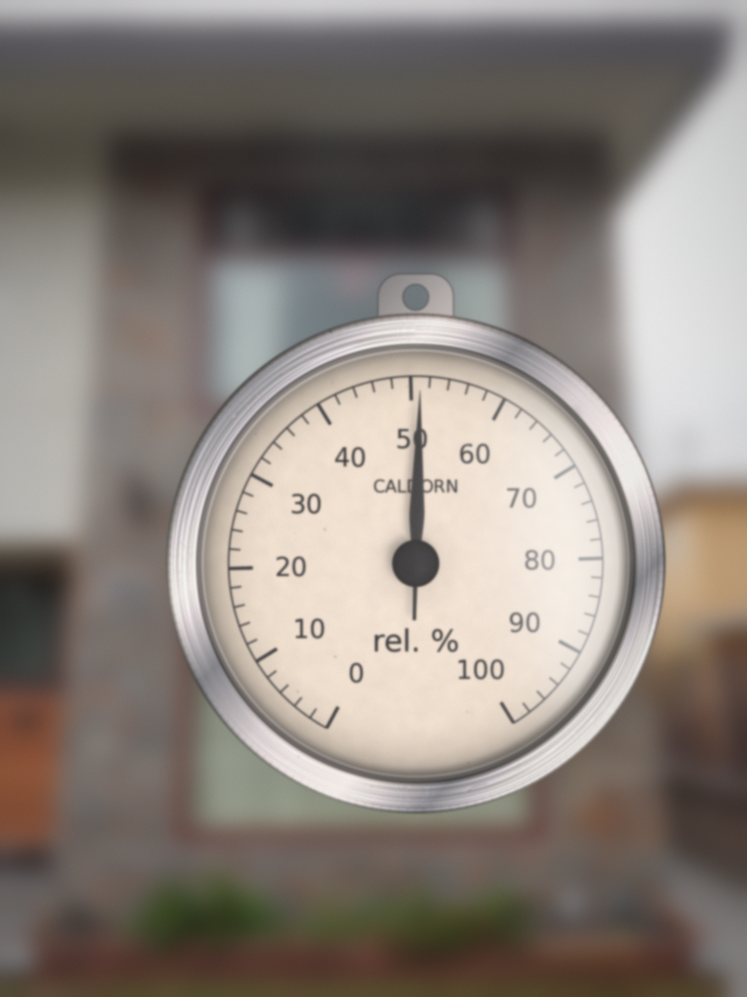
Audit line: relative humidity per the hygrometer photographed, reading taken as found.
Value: 51 %
